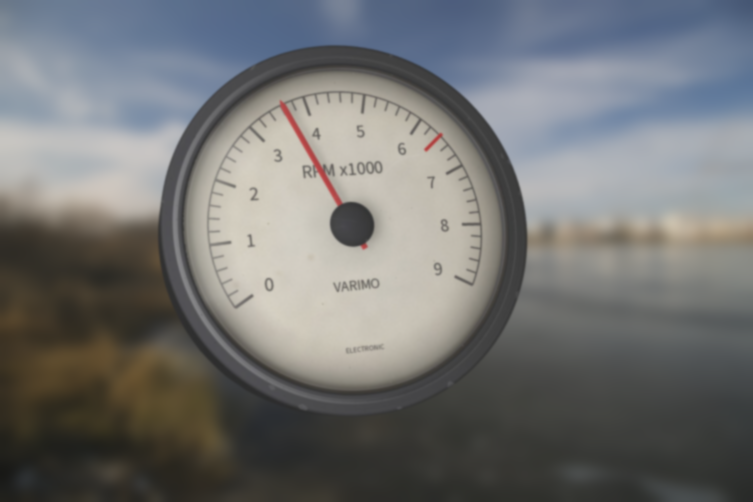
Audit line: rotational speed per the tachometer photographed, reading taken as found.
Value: 3600 rpm
